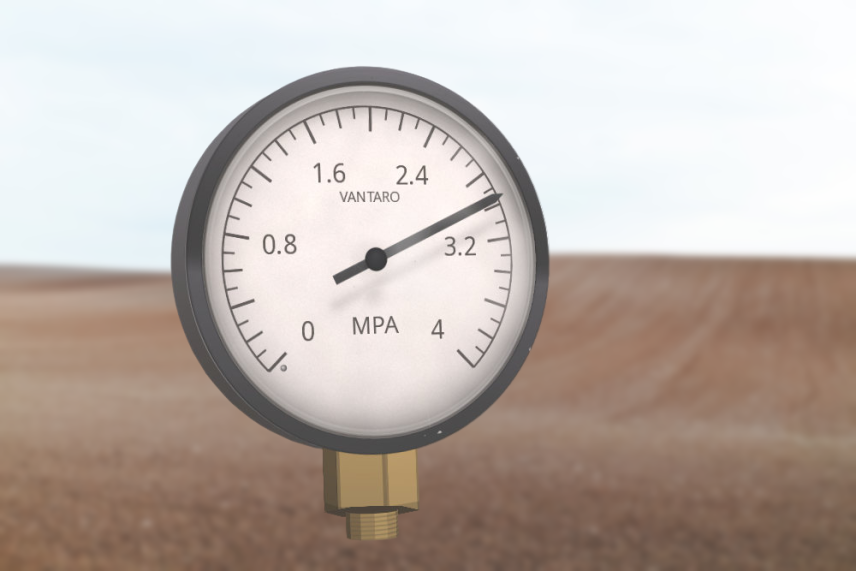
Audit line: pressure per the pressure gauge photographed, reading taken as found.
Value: 2.95 MPa
